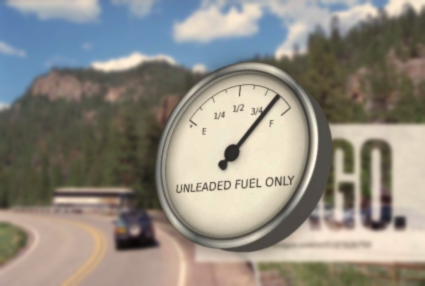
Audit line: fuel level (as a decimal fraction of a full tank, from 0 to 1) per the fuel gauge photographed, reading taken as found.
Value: 0.875
